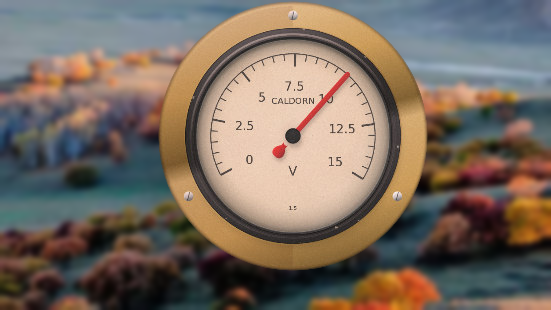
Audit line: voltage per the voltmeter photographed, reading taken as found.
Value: 10 V
